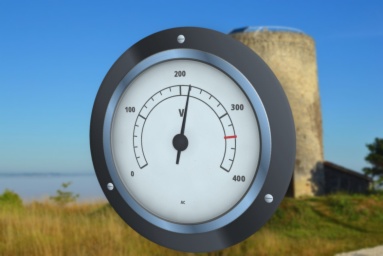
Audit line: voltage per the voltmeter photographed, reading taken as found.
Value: 220 V
